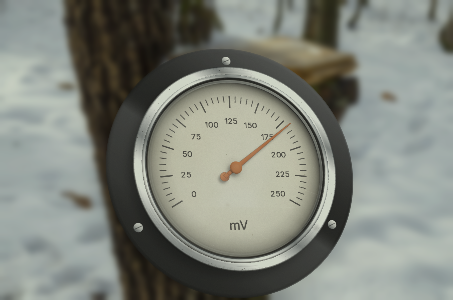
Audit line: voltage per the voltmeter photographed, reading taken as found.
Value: 180 mV
